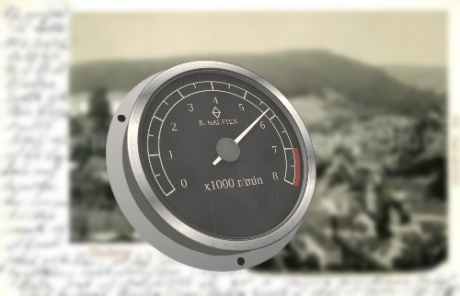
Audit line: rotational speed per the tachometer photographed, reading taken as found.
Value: 5750 rpm
